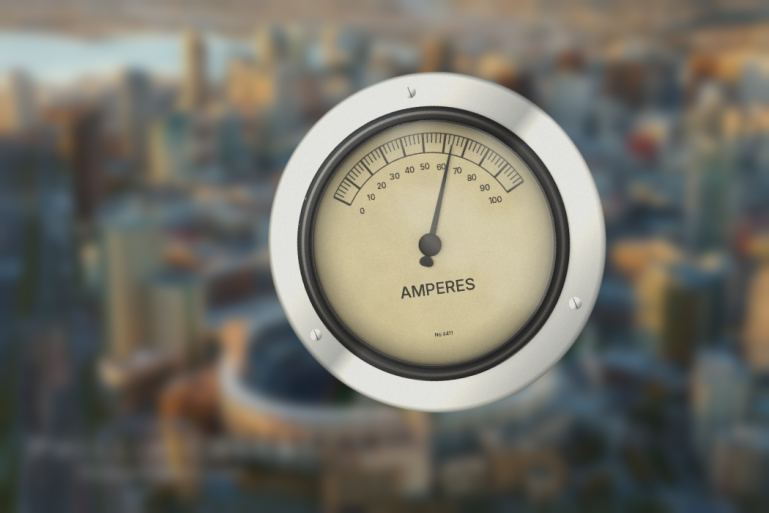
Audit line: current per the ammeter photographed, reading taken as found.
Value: 64 A
